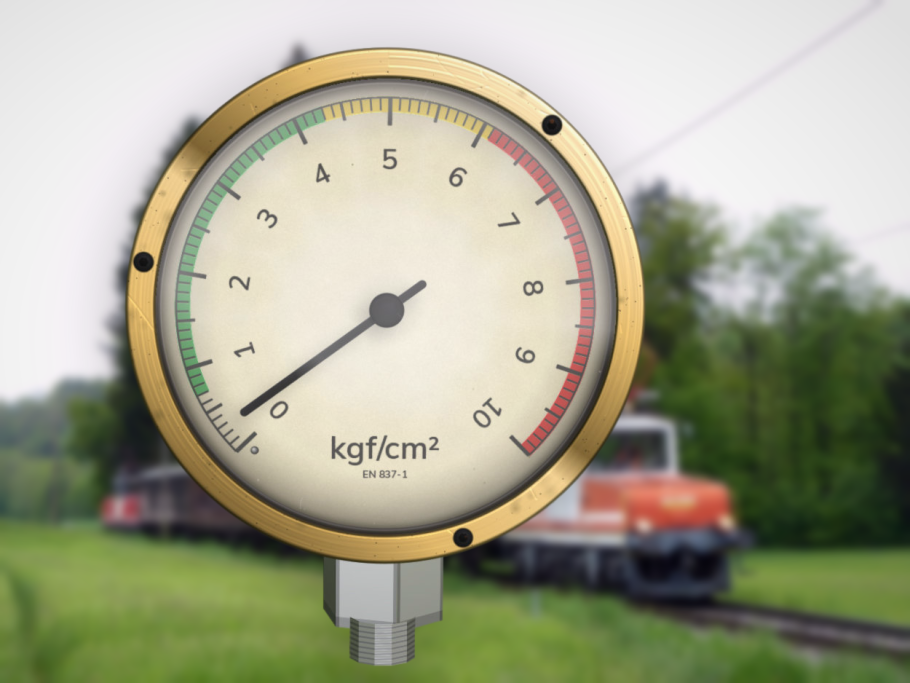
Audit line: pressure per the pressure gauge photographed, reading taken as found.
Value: 0.3 kg/cm²
